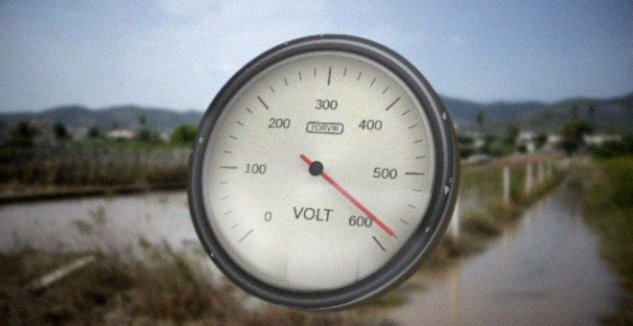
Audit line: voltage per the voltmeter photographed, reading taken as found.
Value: 580 V
